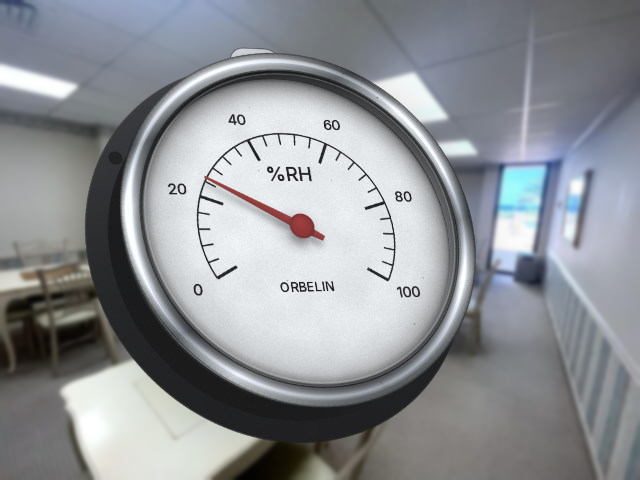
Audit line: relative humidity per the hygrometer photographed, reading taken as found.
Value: 24 %
